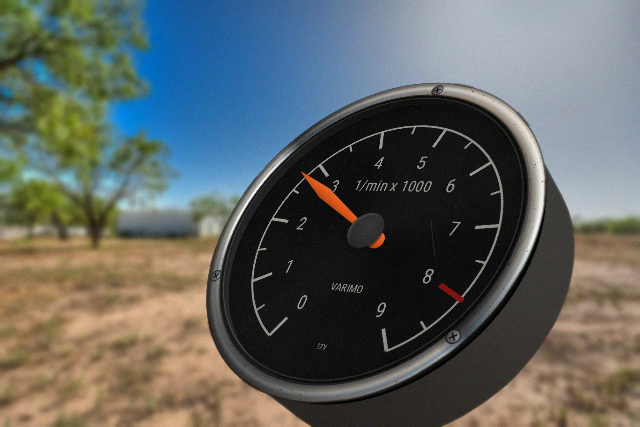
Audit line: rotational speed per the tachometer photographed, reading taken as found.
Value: 2750 rpm
